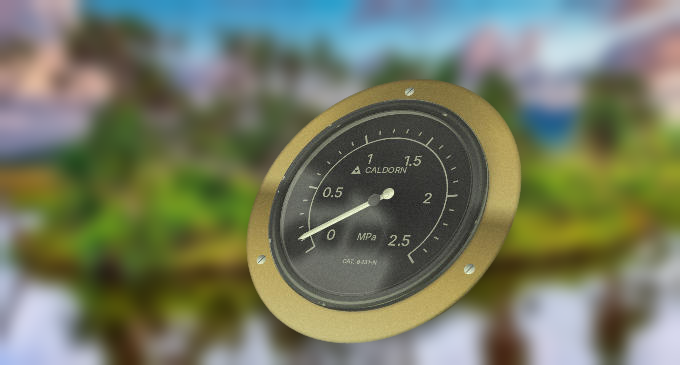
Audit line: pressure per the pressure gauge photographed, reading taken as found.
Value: 0.1 MPa
